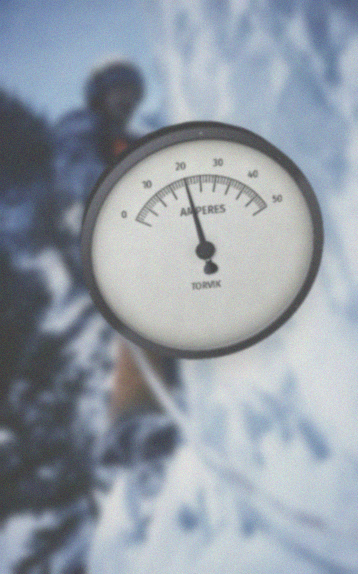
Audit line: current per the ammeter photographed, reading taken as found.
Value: 20 A
